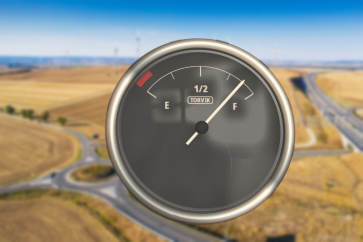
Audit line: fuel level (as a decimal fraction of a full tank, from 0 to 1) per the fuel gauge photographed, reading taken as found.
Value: 0.875
